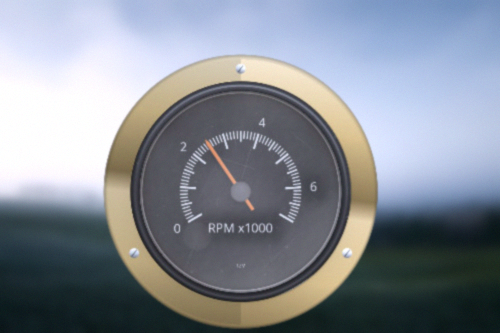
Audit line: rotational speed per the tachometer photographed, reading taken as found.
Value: 2500 rpm
